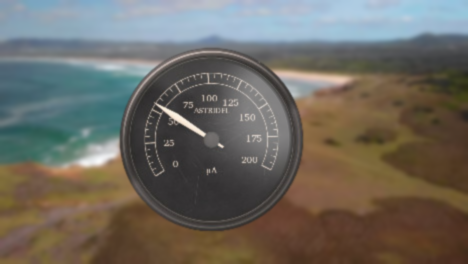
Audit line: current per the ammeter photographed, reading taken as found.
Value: 55 µA
